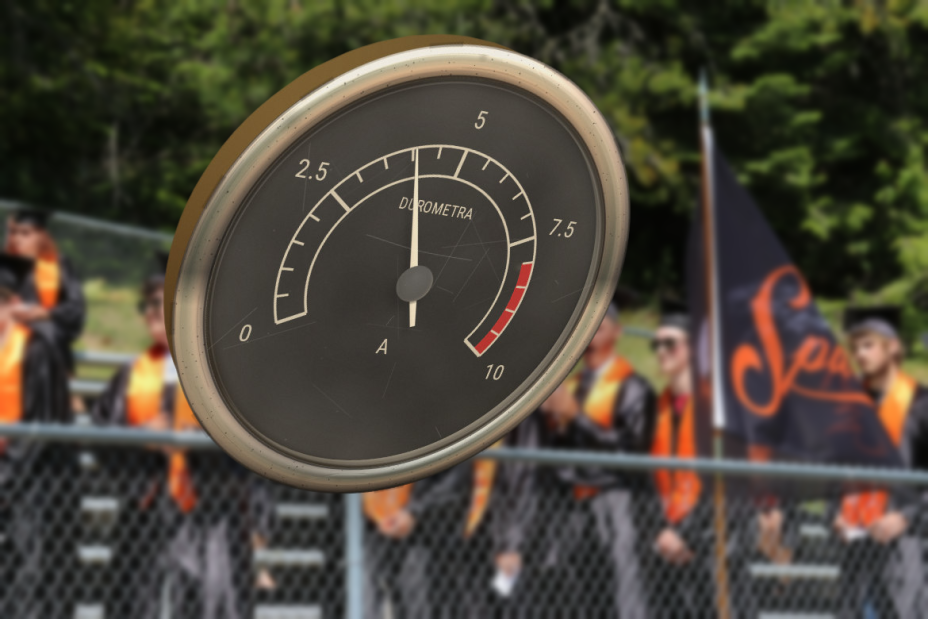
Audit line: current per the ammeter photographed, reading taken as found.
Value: 4 A
